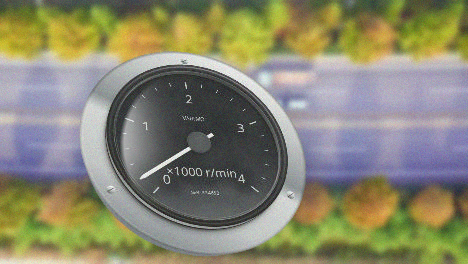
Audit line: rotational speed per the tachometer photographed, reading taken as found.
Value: 200 rpm
